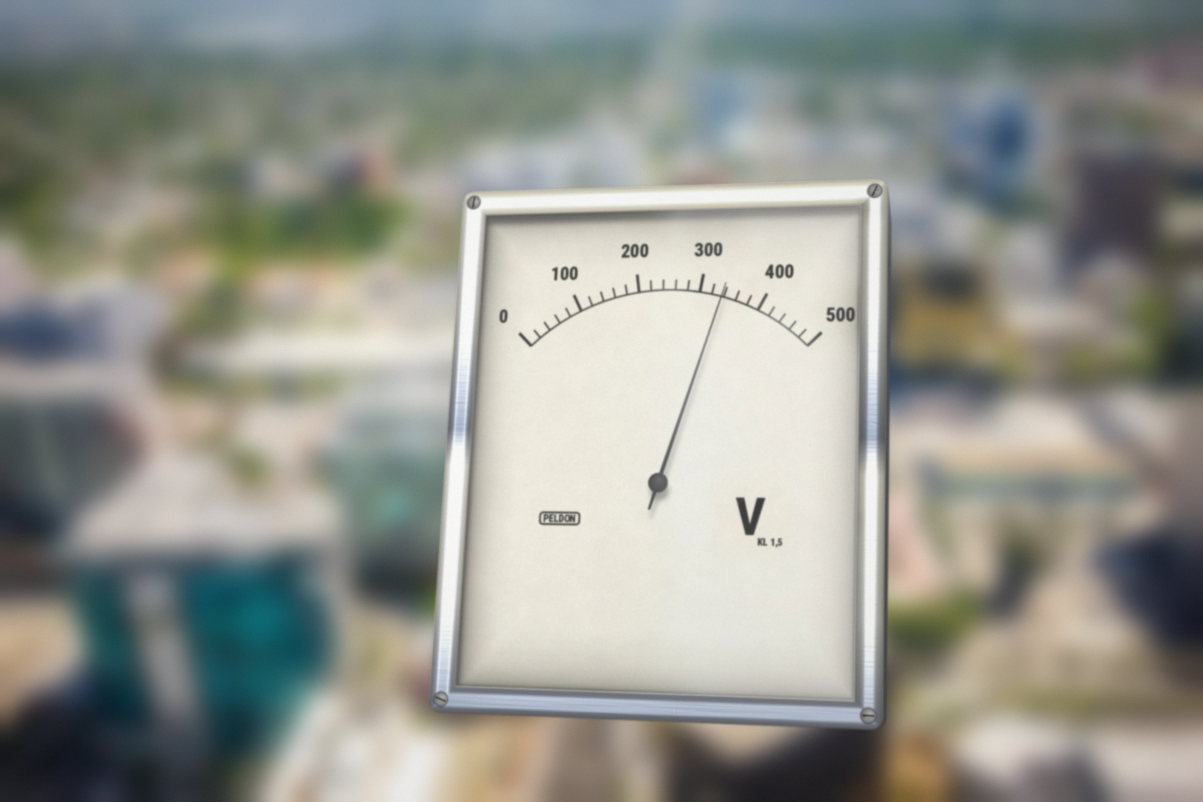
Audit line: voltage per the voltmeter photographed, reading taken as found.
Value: 340 V
